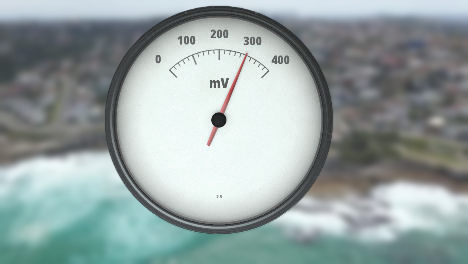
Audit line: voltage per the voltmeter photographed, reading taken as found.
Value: 300 mV
